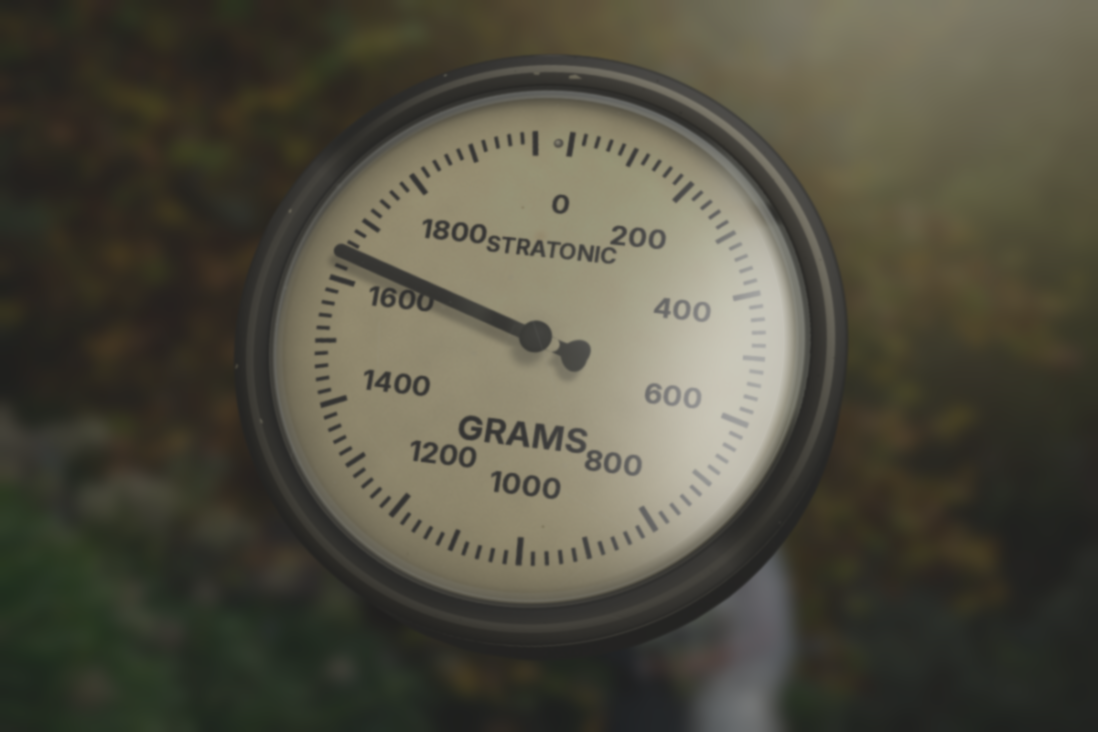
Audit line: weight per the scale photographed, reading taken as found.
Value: 1640 g
